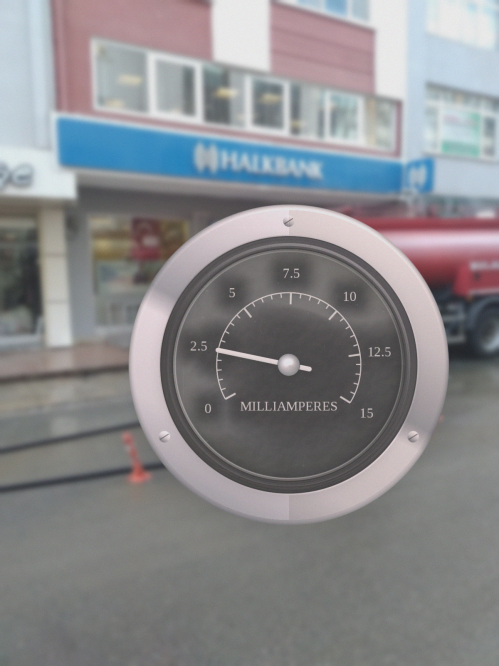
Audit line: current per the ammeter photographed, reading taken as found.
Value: 2.5 mA
